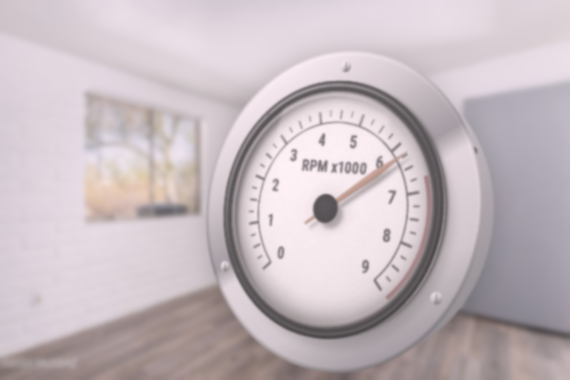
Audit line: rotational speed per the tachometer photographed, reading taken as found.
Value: 6250 rpm
